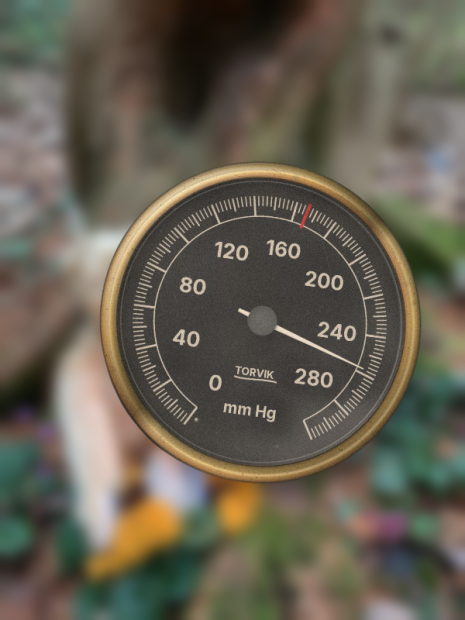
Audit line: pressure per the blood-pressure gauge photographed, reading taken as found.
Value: 258 mmHg
